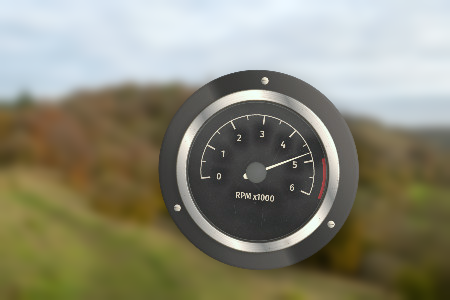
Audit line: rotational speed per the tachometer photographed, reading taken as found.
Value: 4750 rpm
